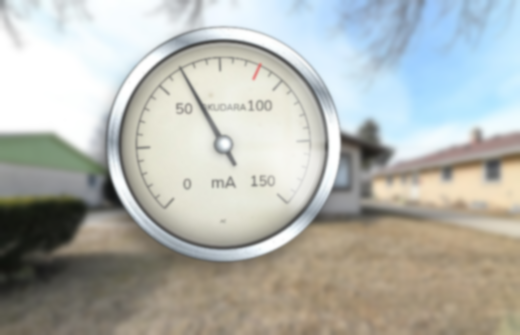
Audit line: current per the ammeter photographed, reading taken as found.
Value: 60 mA
